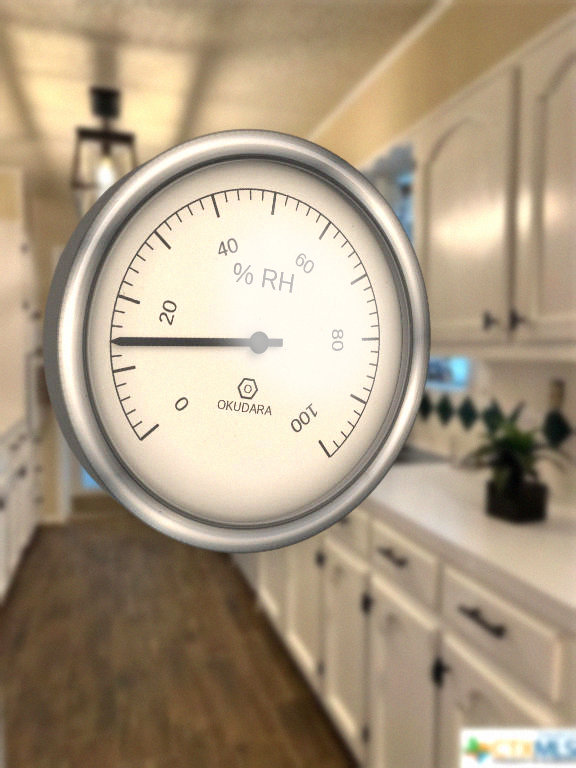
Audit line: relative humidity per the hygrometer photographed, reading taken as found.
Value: 14 %
